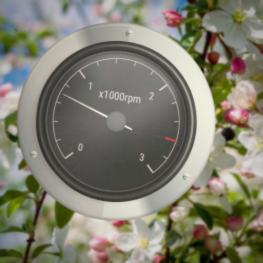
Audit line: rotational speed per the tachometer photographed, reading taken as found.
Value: 700 rpm
